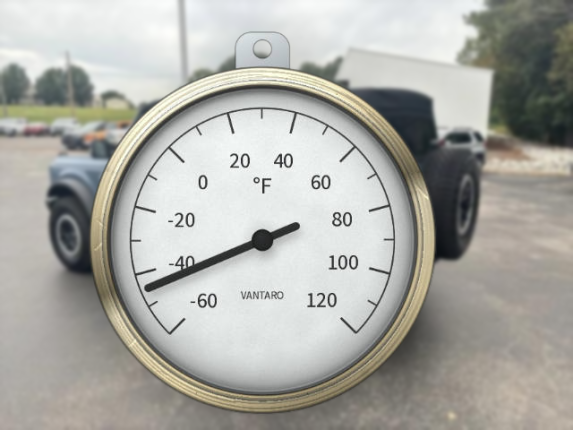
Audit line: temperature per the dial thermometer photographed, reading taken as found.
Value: -45 °F
